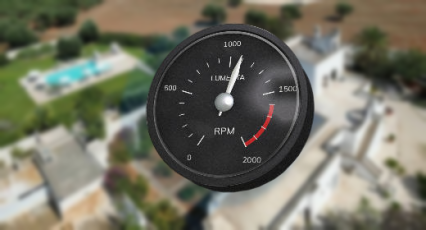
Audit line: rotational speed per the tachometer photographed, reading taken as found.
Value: 1100 rpm
